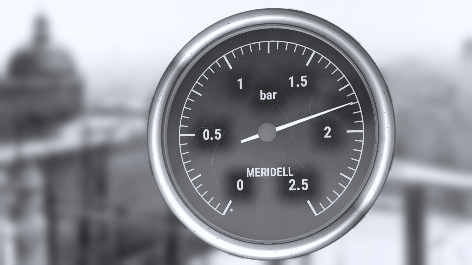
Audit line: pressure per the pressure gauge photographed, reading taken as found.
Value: 1.85 bar
